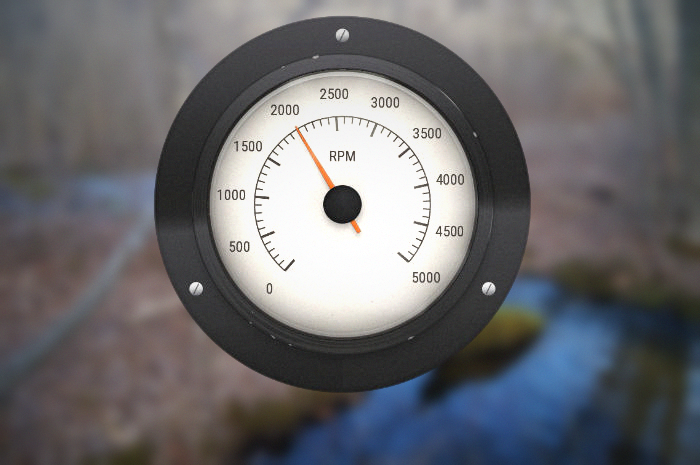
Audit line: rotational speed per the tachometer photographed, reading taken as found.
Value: 2000 rpm
